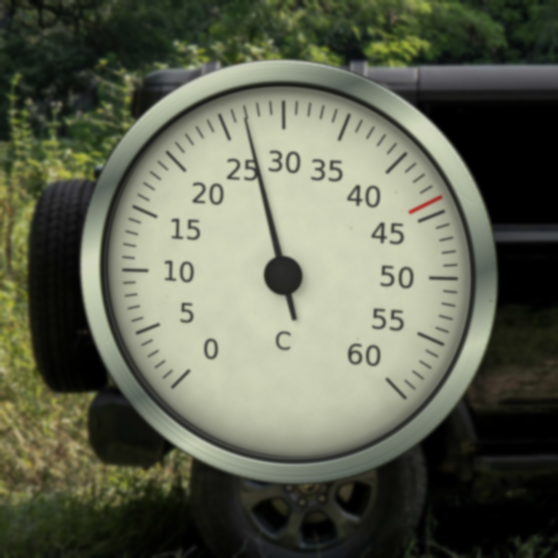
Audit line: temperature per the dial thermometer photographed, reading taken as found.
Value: 27 °C
